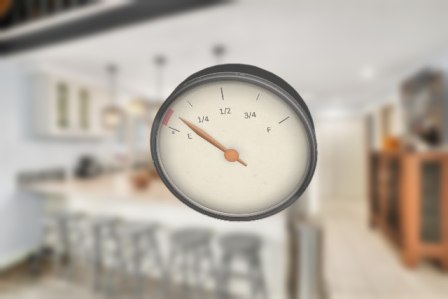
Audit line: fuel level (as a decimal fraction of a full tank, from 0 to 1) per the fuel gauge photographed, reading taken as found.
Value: 0.125
